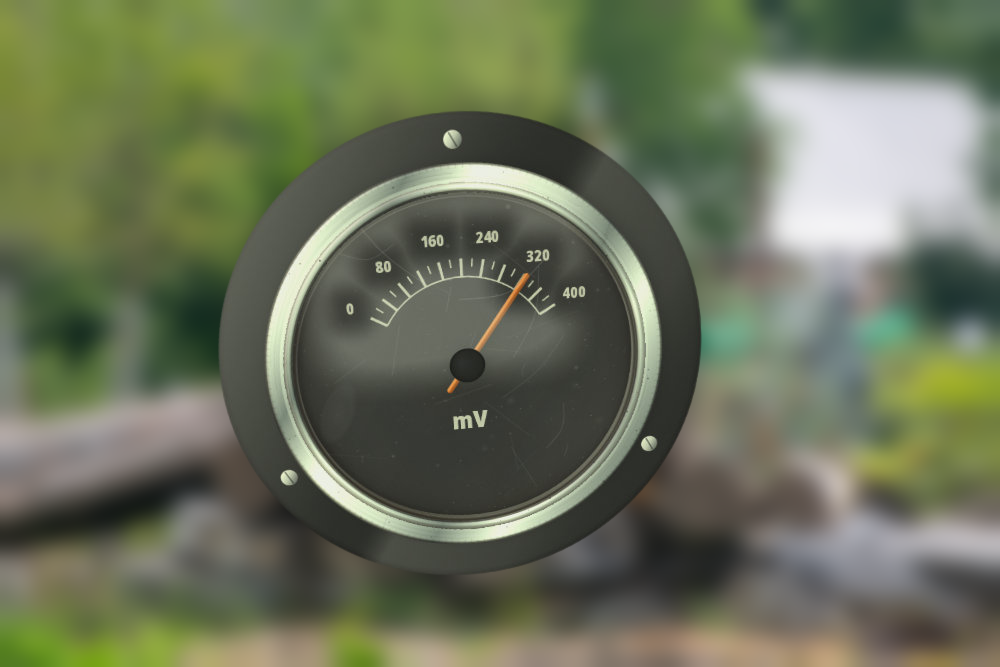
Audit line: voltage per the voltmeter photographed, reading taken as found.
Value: 320 mV
